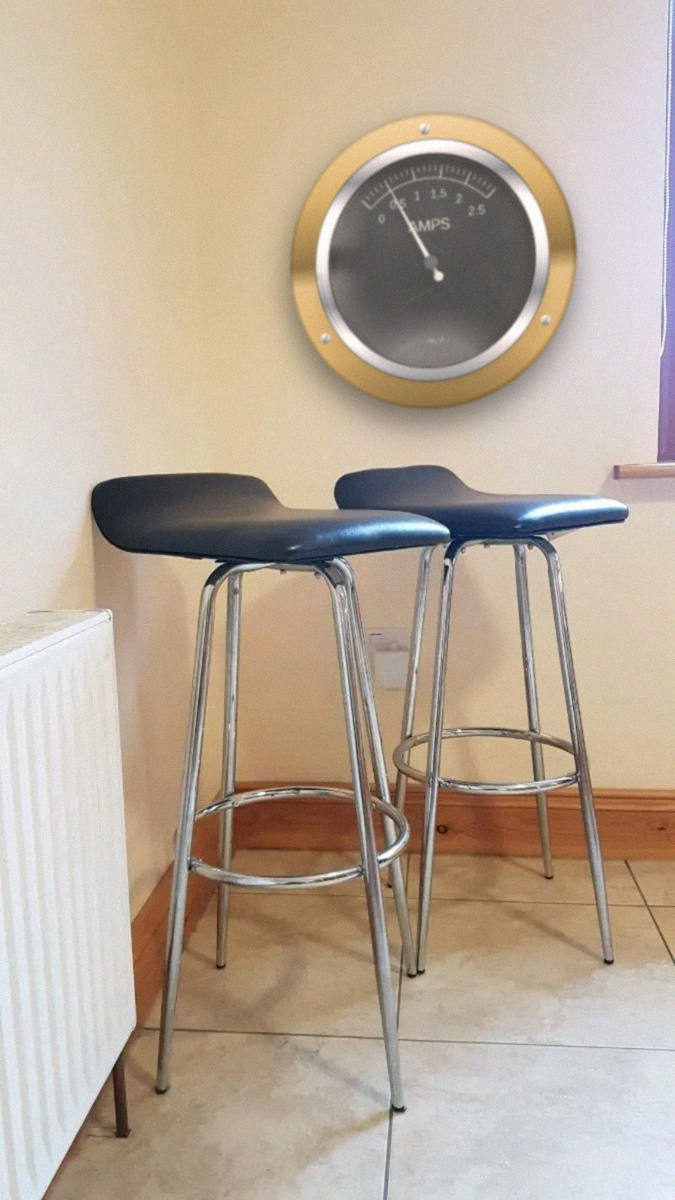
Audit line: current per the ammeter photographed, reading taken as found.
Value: 0.5 A
